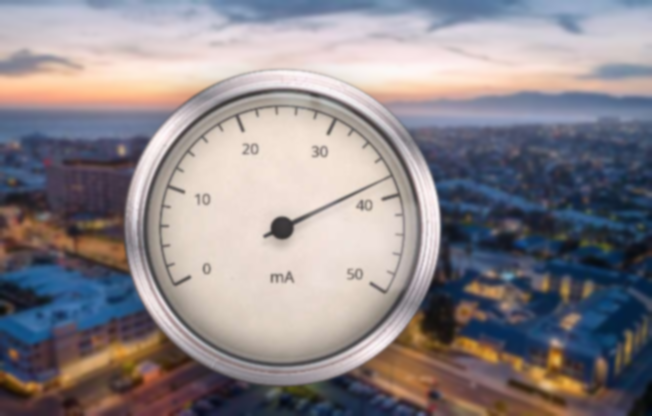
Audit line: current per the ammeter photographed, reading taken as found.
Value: 38 mA
